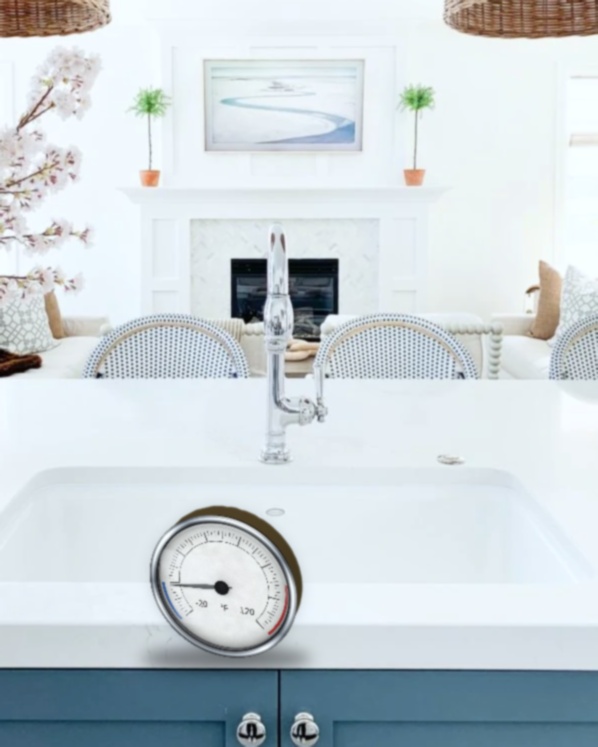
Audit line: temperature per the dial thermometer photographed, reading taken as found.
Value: 0 °F
